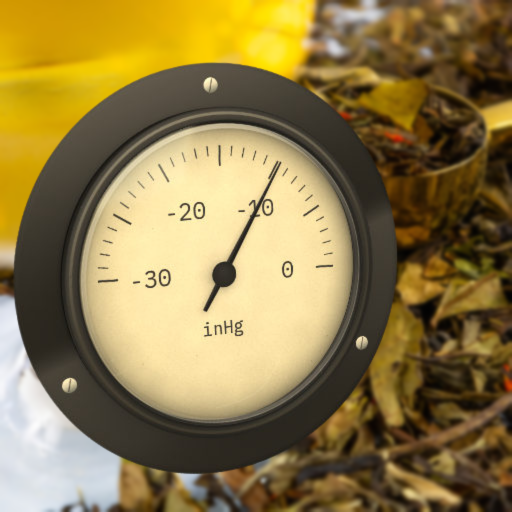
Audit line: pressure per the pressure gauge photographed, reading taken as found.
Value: -10 inHg
